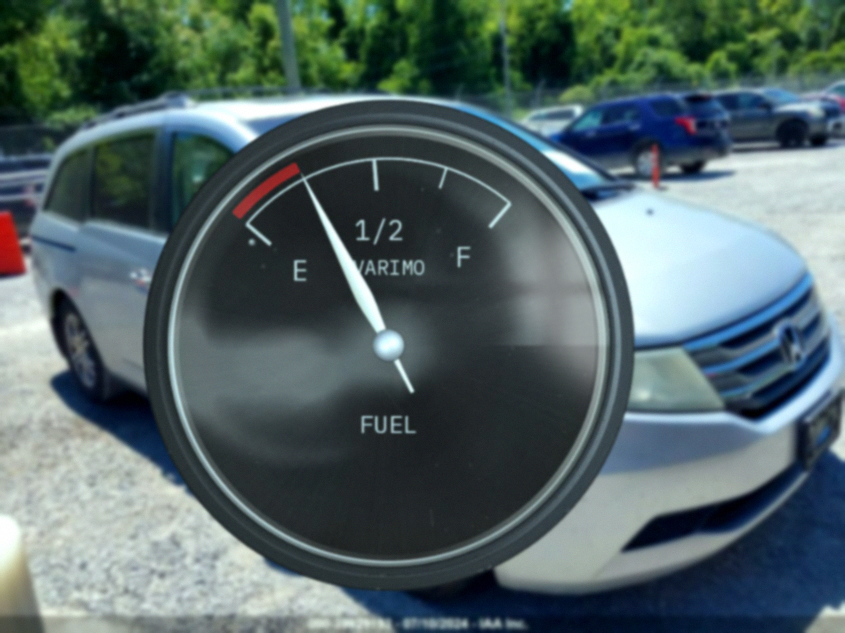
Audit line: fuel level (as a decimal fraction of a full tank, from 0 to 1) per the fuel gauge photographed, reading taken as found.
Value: 0.25
